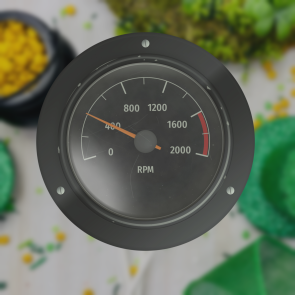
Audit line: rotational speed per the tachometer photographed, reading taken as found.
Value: 400 rpm
